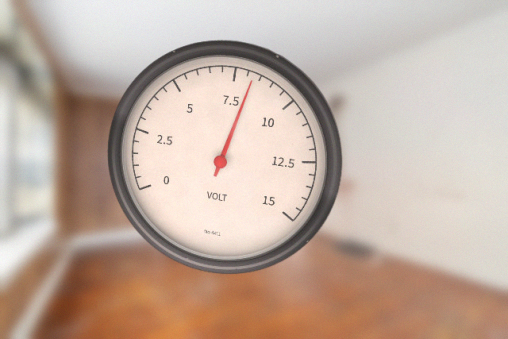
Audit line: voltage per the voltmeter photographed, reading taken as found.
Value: 8.25 V
